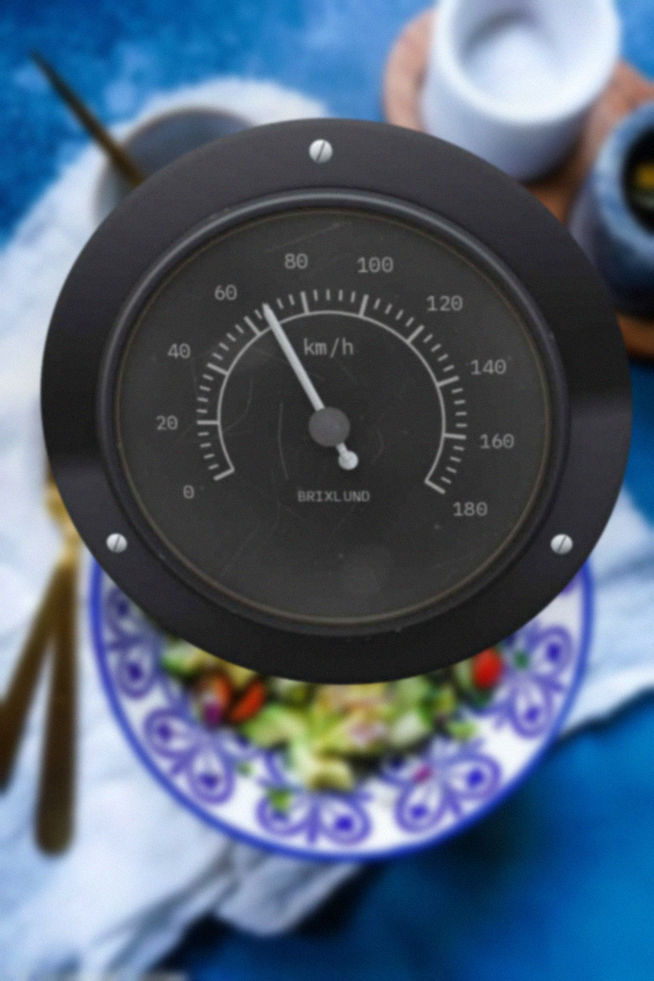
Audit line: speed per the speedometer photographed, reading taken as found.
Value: 68 km/h
